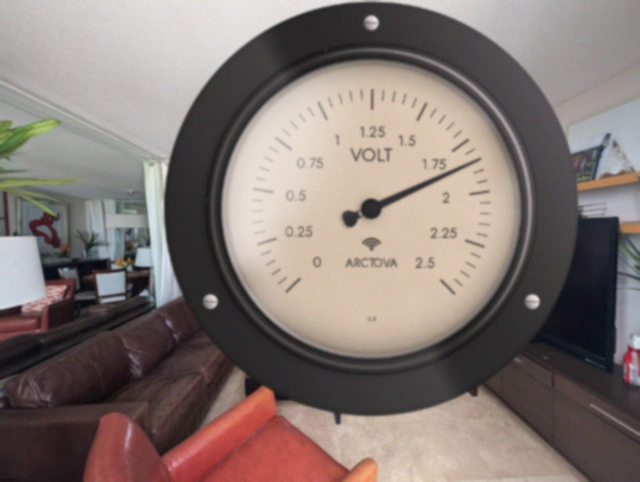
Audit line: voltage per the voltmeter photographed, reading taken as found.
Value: 1.85 V
